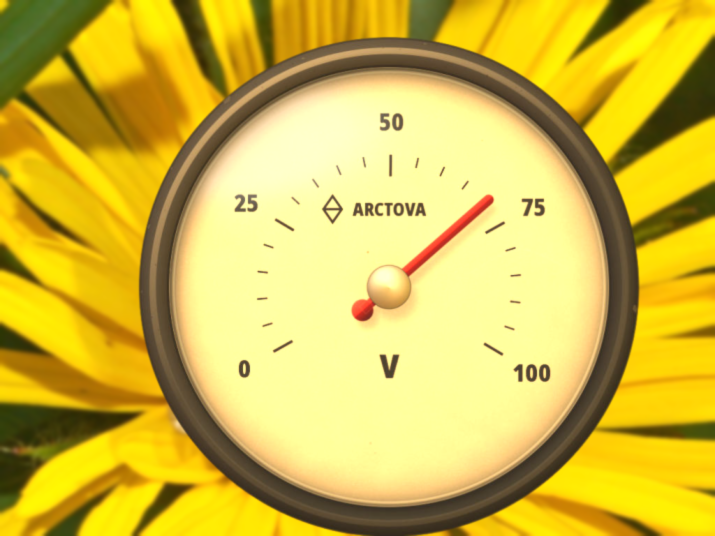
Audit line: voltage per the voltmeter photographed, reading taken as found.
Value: 70 V
